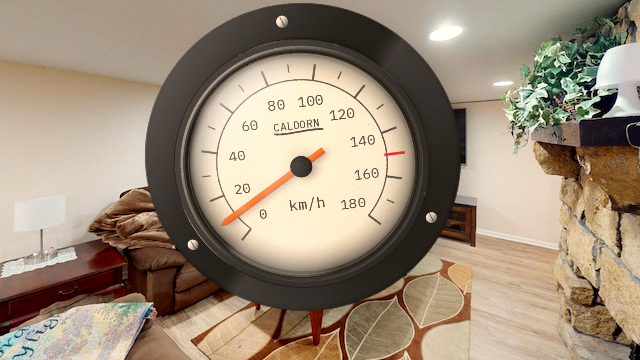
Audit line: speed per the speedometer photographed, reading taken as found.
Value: 10 km/h
